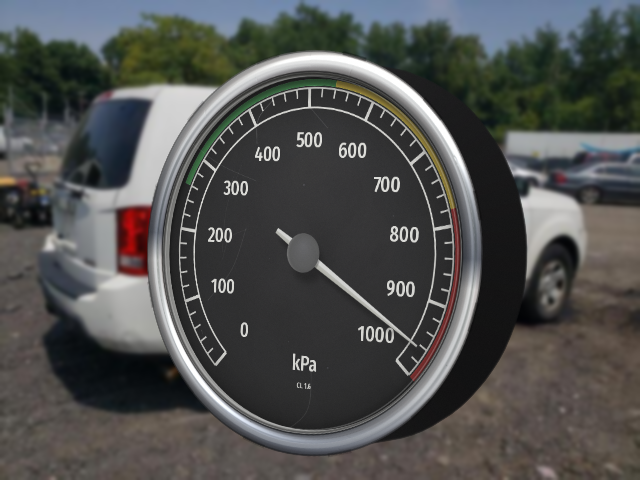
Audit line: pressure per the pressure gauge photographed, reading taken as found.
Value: 960 kPa
